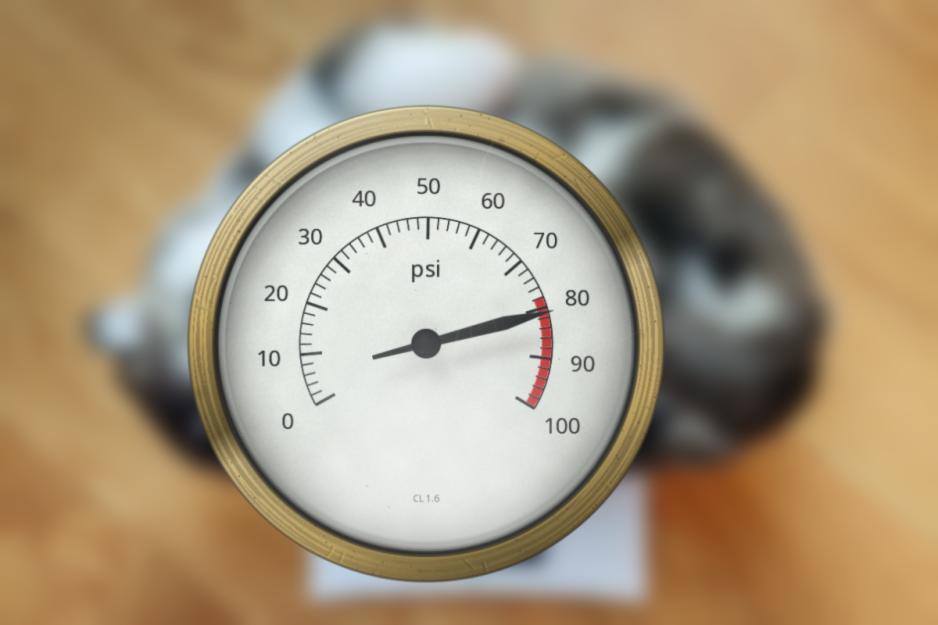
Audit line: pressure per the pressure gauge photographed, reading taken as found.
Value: 81 psi
